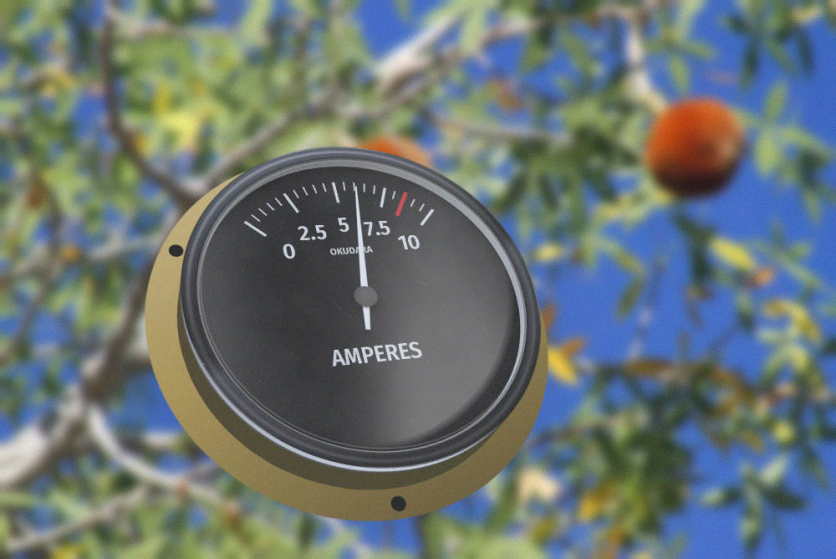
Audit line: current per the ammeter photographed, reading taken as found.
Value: 6 A
